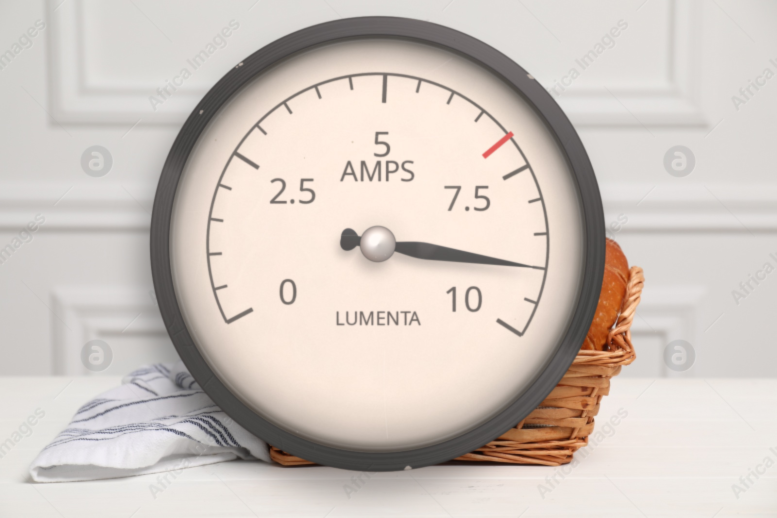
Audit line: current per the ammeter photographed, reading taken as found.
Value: 9 A
